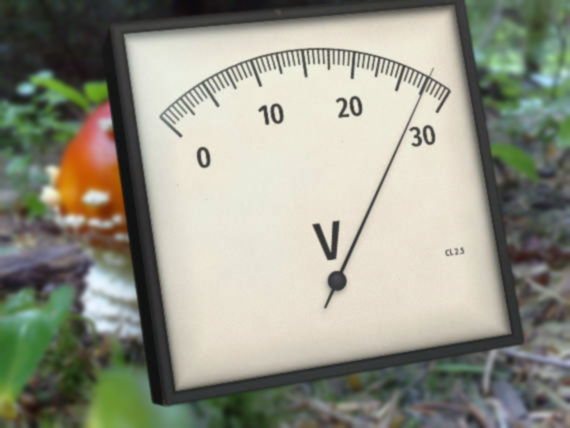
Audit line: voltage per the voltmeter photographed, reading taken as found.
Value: 27.5 V
